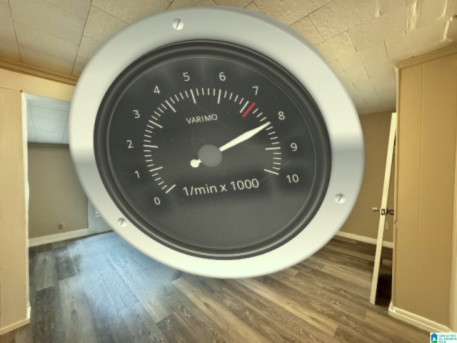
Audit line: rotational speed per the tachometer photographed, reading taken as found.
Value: 8000 rpm
